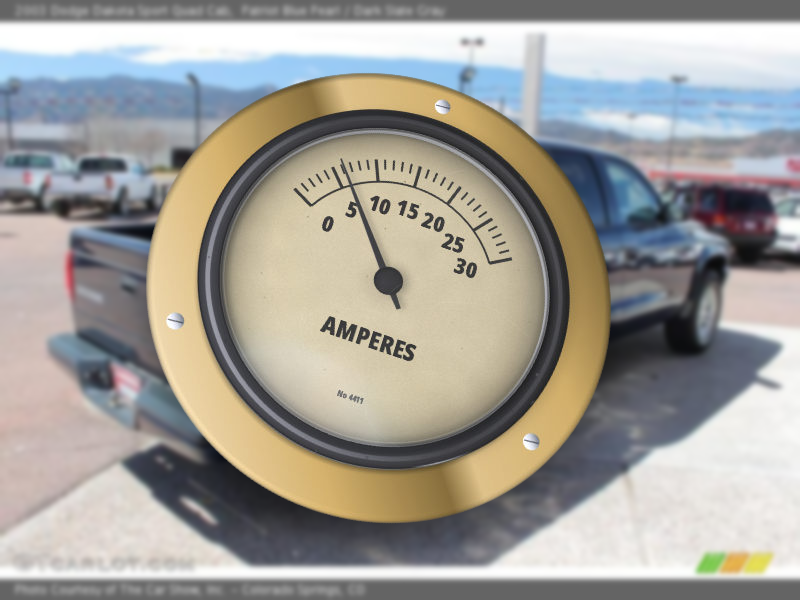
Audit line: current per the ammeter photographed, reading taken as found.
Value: 6 A
